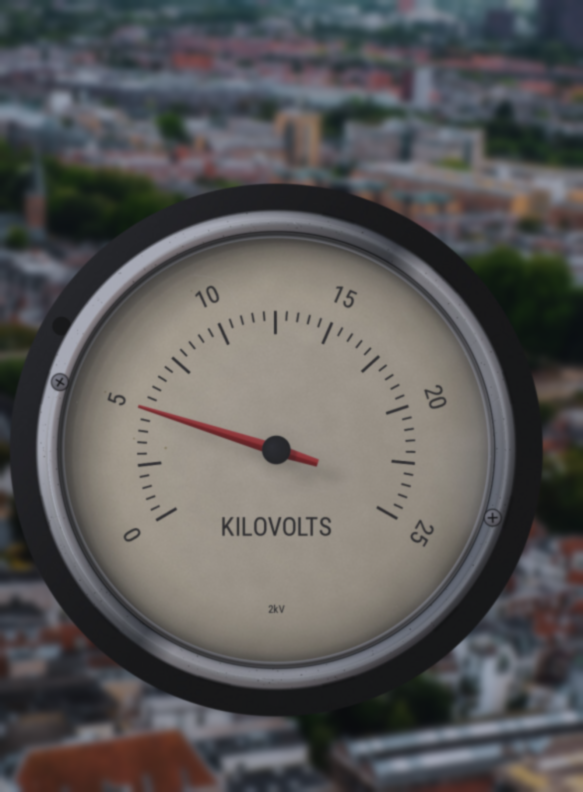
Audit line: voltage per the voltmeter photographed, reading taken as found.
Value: 5 kV
